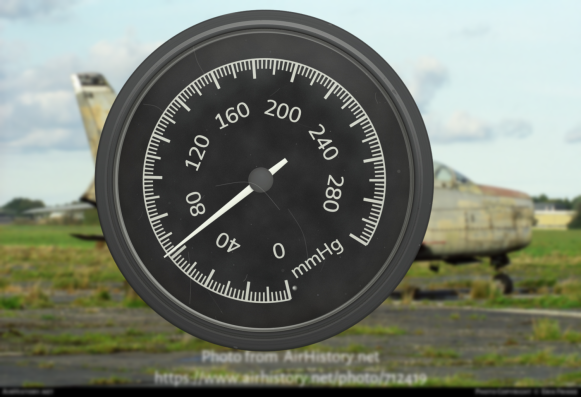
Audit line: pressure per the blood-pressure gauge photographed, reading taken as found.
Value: 62 mmHg
